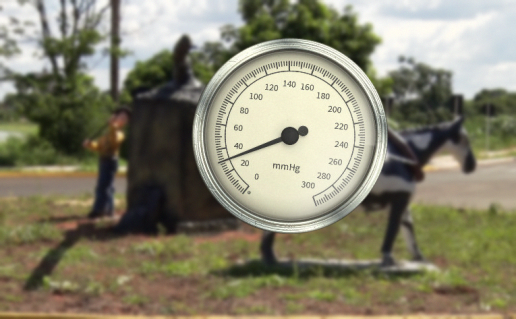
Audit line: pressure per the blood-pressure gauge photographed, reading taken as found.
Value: 30 mmHg
